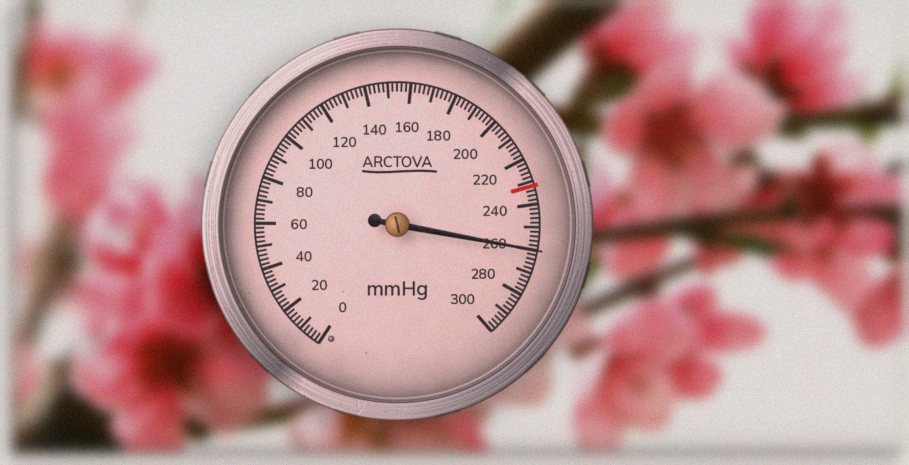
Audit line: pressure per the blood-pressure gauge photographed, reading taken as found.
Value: 260 mmHg
